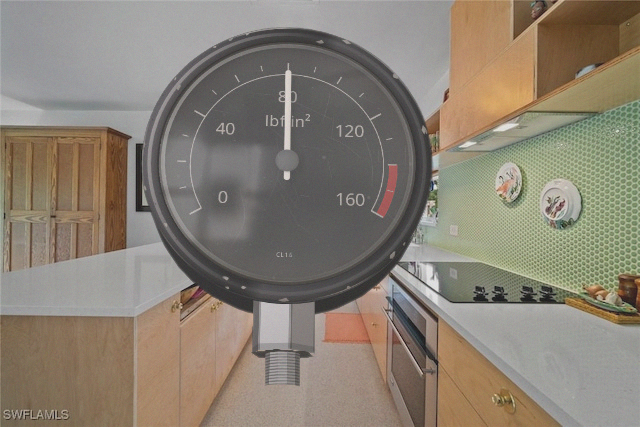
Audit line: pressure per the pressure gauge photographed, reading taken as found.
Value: 80 psi
